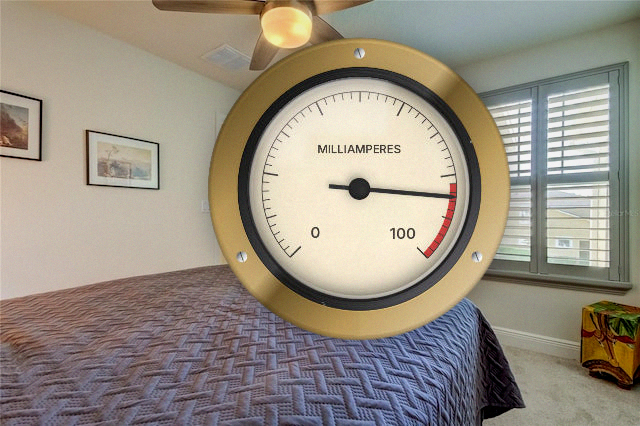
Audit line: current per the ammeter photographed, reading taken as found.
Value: 85 mA
